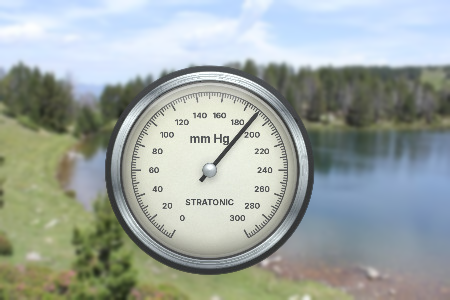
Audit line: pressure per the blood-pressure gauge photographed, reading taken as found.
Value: 190 mmHg
